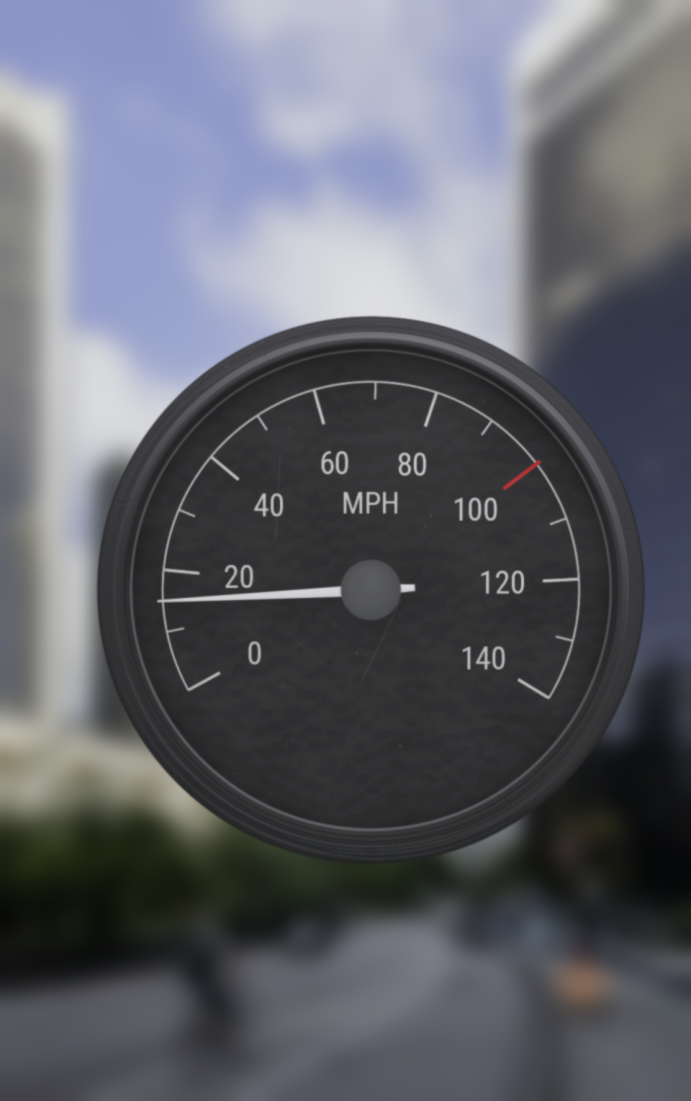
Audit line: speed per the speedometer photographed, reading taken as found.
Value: 15 mph
